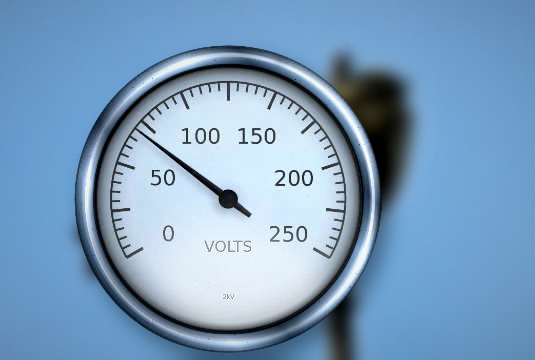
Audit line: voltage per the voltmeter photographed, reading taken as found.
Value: 70 V
